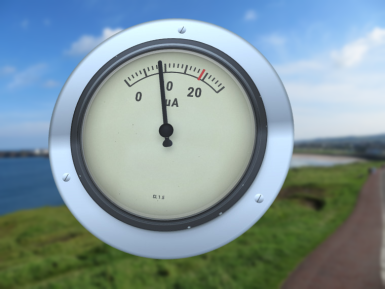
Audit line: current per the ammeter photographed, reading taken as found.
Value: 9 µA
